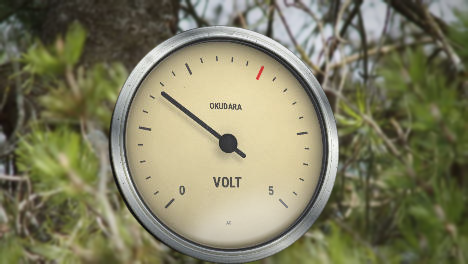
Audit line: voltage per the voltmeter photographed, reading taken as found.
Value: 1.5 V
